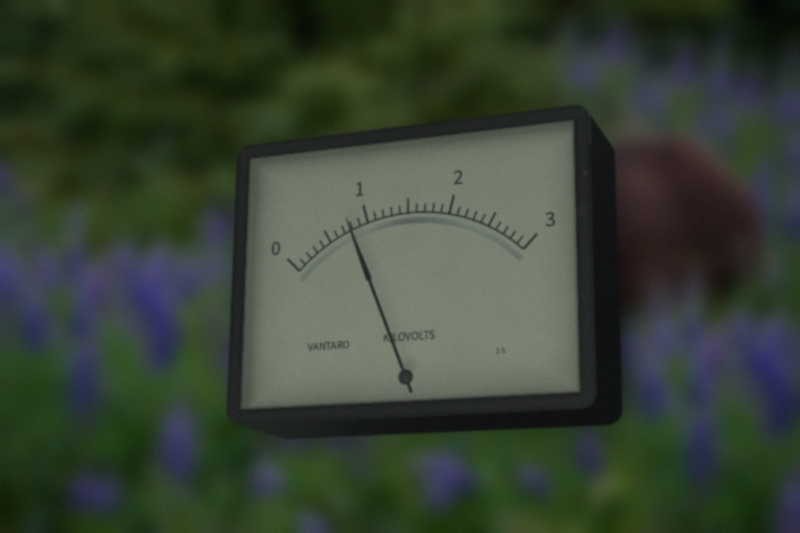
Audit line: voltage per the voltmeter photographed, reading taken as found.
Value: 0.8 kV
